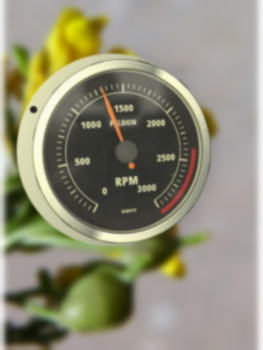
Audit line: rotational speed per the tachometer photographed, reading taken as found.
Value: 1300 rpm
